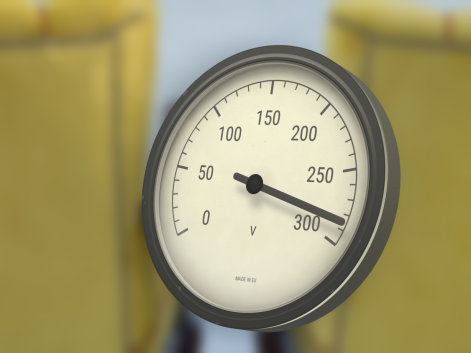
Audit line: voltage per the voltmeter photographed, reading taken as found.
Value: 285 V
